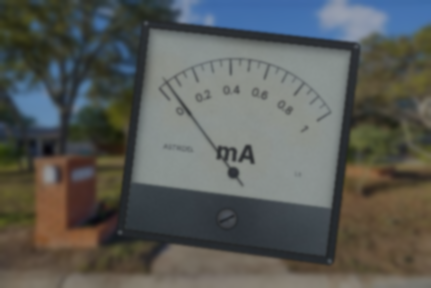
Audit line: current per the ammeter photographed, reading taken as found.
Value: 0.05 mA
